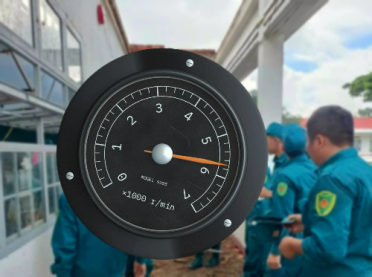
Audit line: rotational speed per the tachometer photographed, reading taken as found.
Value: 5700 rpm
